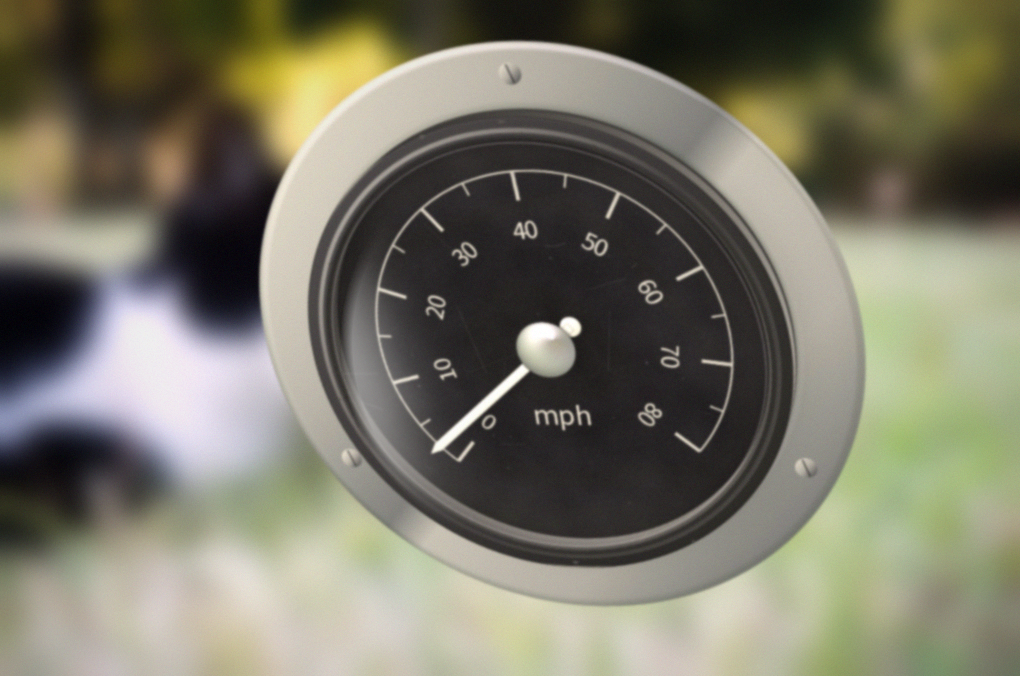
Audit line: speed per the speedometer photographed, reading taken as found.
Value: 2.5 mph
